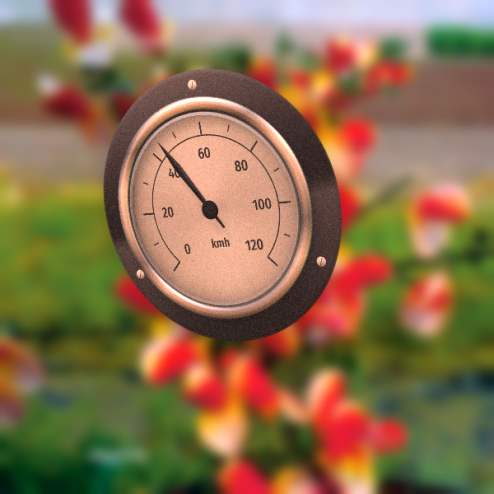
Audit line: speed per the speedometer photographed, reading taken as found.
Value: 45 km/h
